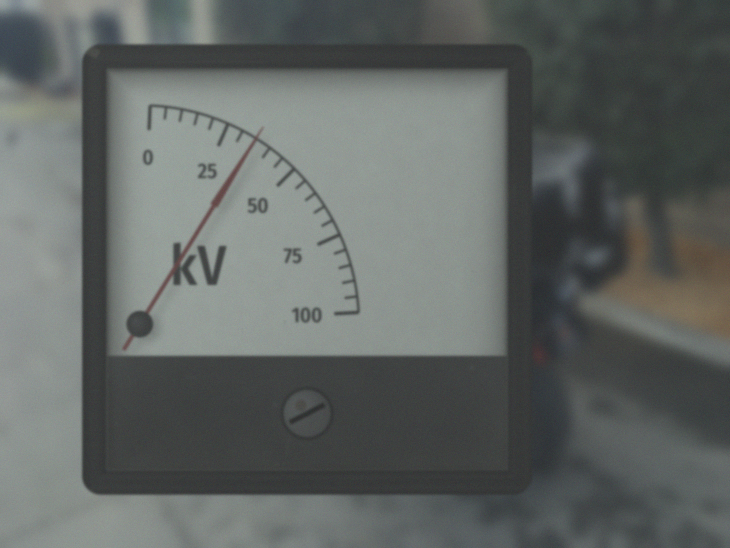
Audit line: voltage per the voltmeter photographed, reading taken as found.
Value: 35 kV
